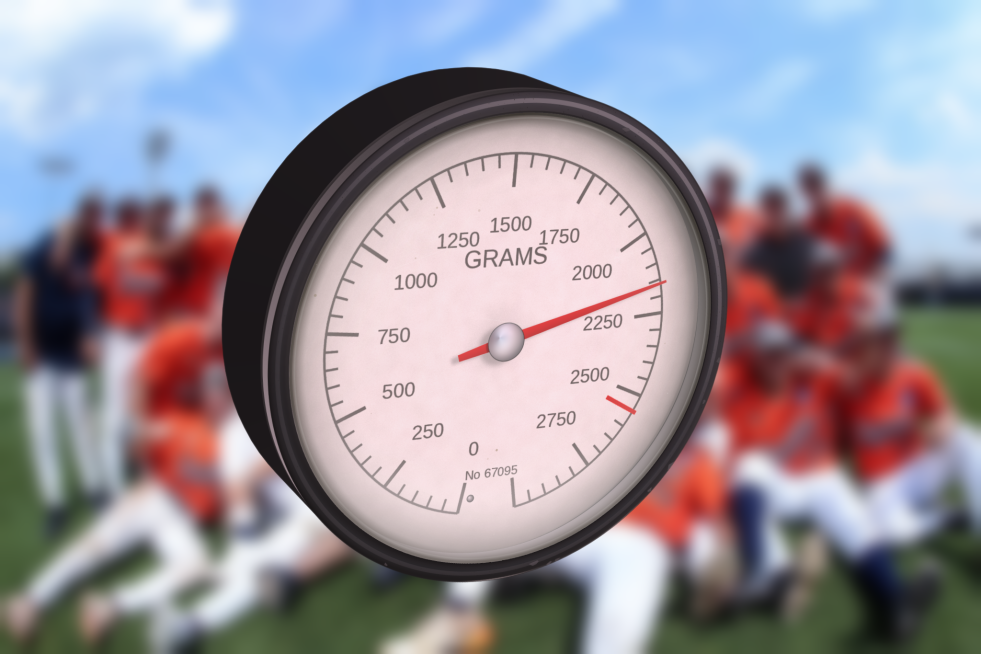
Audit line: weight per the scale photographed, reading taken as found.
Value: 2150 g
